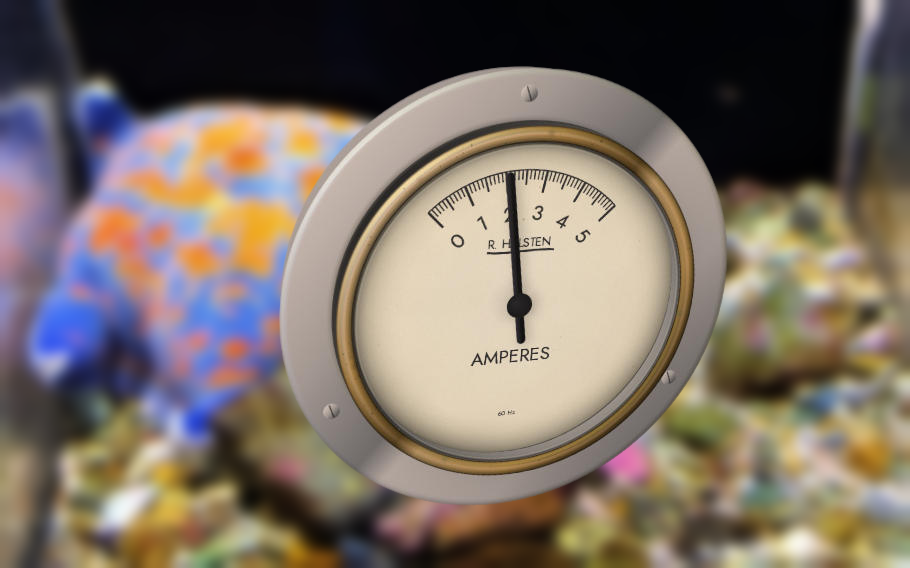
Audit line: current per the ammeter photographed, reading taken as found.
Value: 2 A
